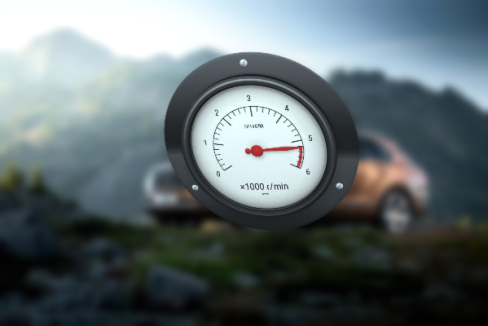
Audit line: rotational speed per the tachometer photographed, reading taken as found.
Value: 5200 rpm
